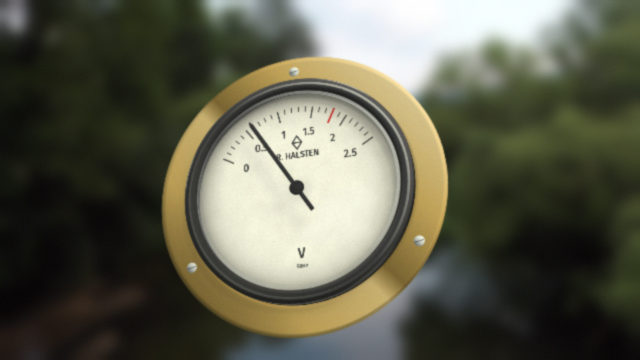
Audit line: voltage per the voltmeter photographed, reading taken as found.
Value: 0.6 V
